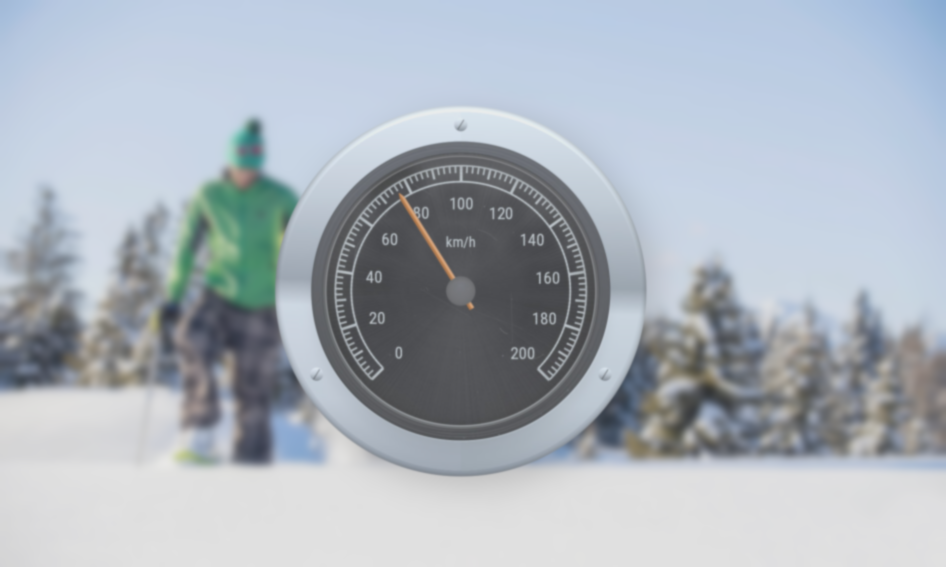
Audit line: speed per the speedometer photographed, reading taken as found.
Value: 76 km/h
